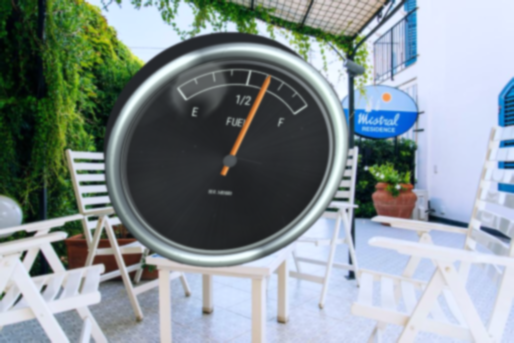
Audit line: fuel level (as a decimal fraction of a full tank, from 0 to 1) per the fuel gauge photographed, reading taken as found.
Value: 0.625
